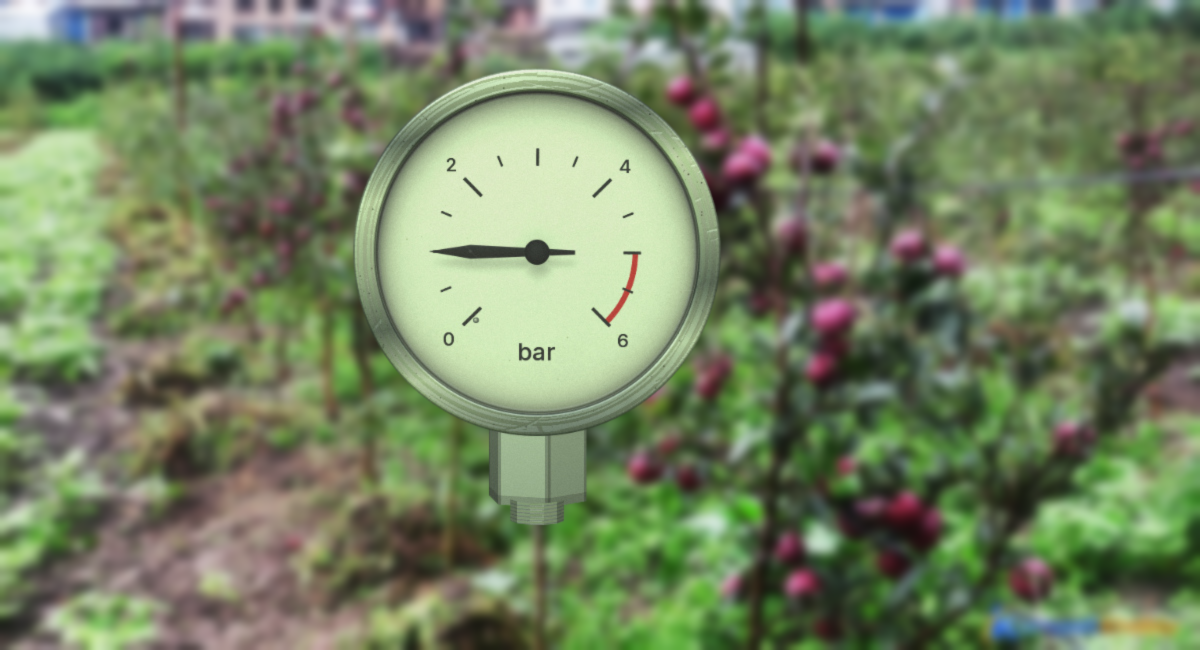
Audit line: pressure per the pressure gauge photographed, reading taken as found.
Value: 1 bar
